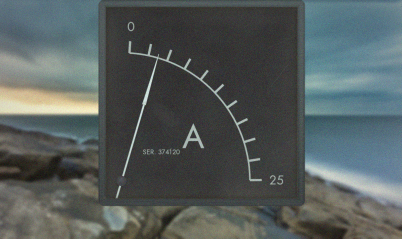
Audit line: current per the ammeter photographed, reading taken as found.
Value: 3.75 A
